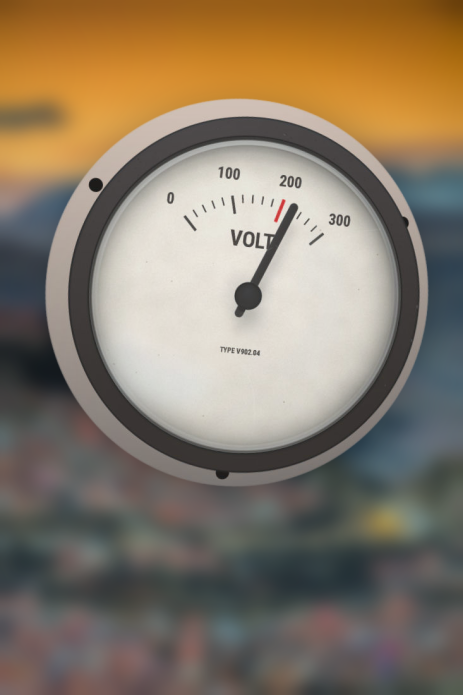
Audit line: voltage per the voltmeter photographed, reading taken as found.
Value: 220 V
